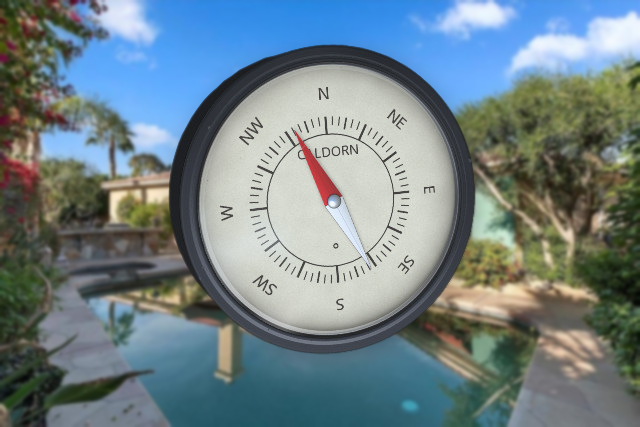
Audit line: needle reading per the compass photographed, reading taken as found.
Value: 335 °
